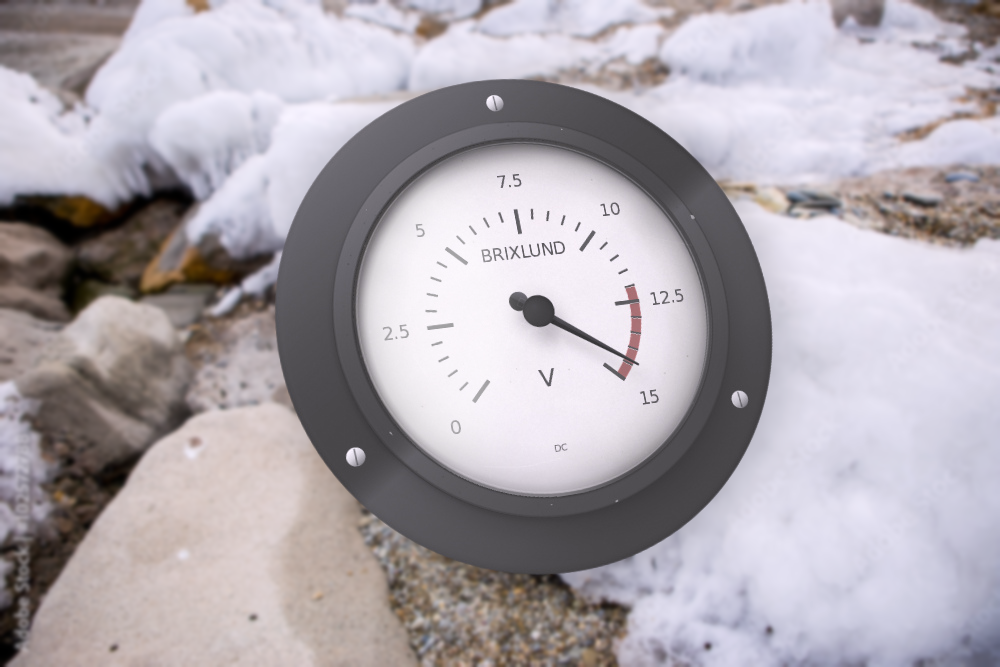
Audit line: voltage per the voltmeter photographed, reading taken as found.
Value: 14.5 V
